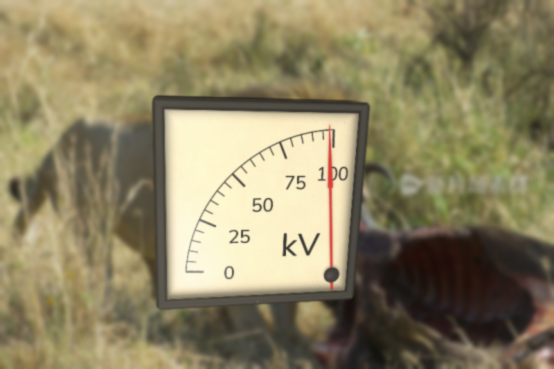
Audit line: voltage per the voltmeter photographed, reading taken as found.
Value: 97.5 kV
